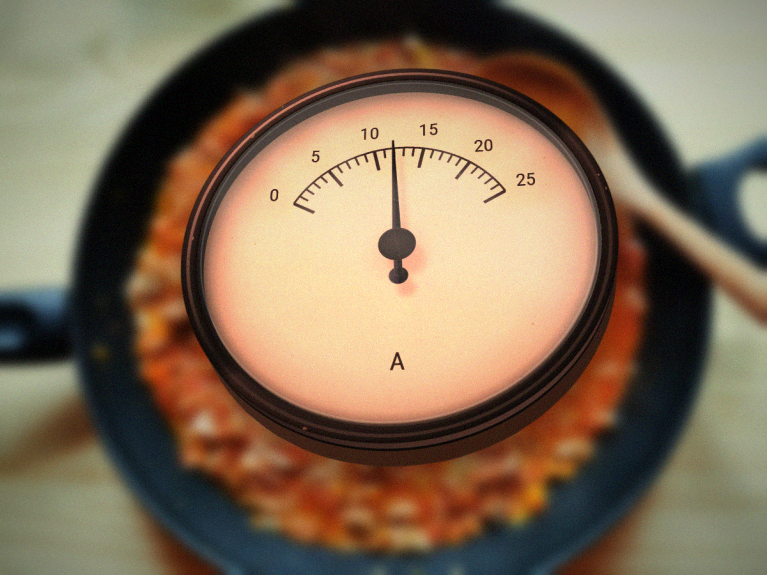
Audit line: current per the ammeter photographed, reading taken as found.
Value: 12 A
